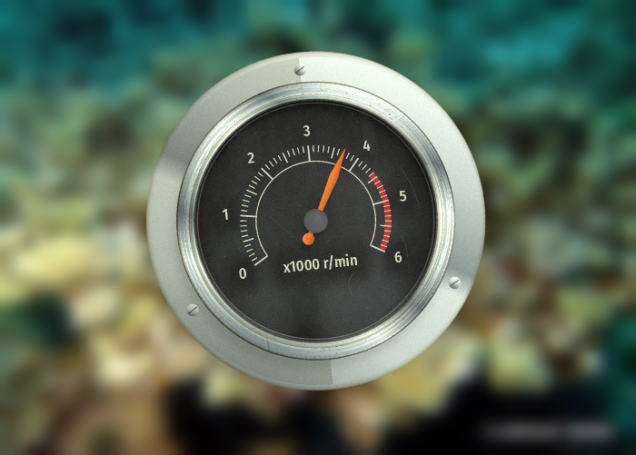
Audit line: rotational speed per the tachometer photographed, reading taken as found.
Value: 3700 rpm
